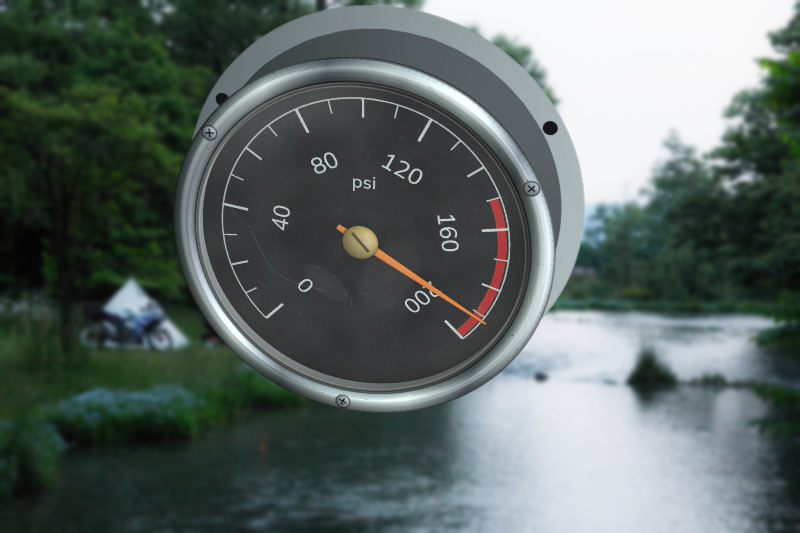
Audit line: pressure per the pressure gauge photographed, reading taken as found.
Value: 190 psi
